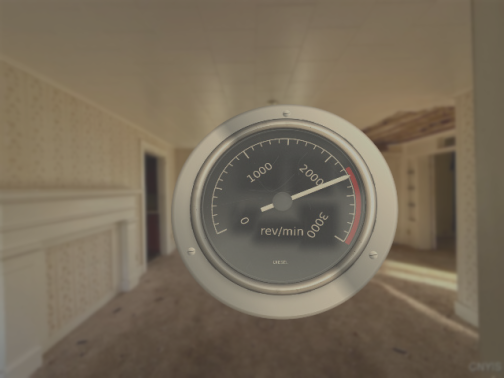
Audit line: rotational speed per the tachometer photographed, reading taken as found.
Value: 2300 rpm
